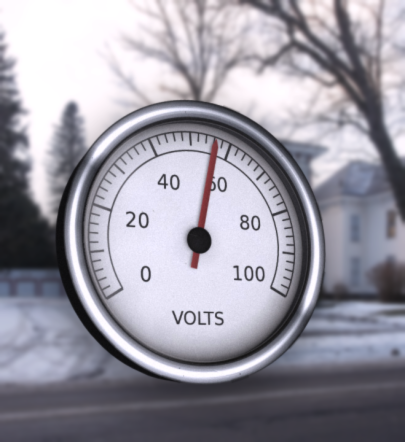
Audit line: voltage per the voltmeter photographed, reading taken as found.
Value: 56 V
